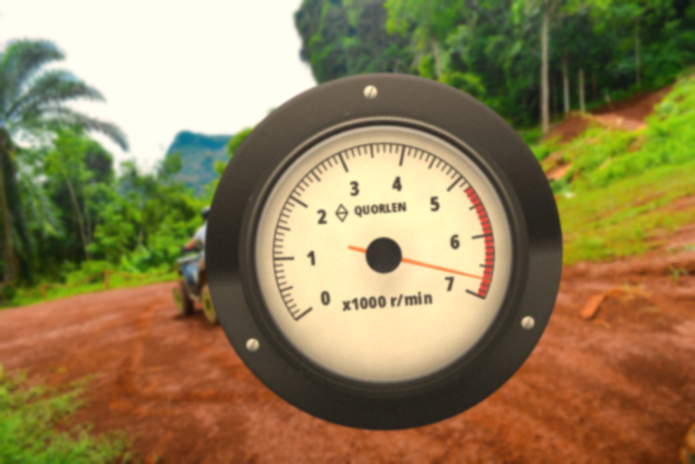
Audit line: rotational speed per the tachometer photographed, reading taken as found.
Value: 6700 rpm
